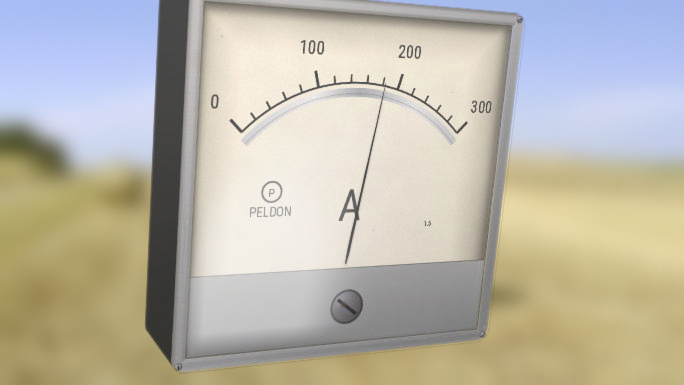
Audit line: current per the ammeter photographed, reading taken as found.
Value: 180 A
